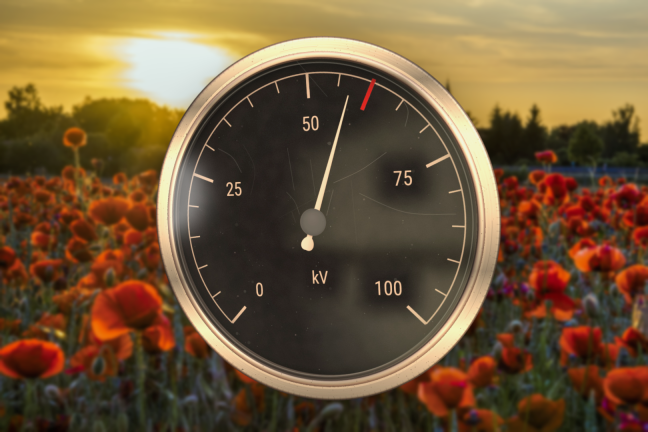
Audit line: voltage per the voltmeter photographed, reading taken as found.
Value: 57.5 kV
